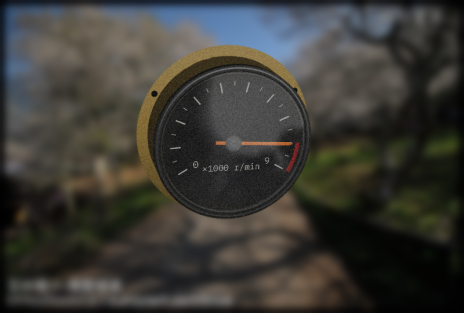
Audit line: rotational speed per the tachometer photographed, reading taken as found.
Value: 8000 rpm
